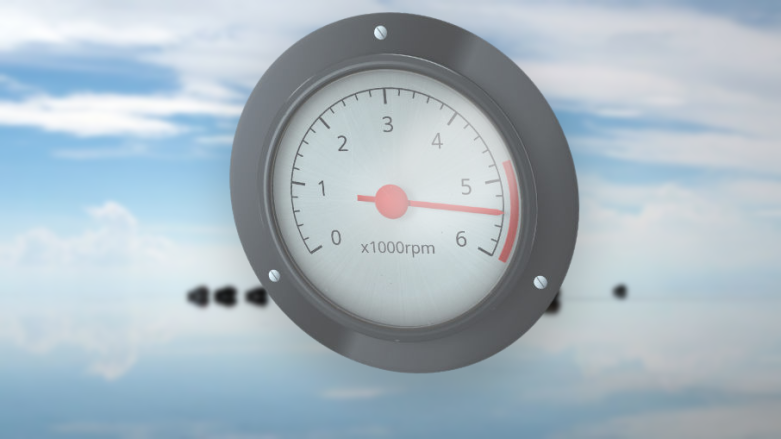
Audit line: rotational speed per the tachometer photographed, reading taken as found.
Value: 5400 rpm
